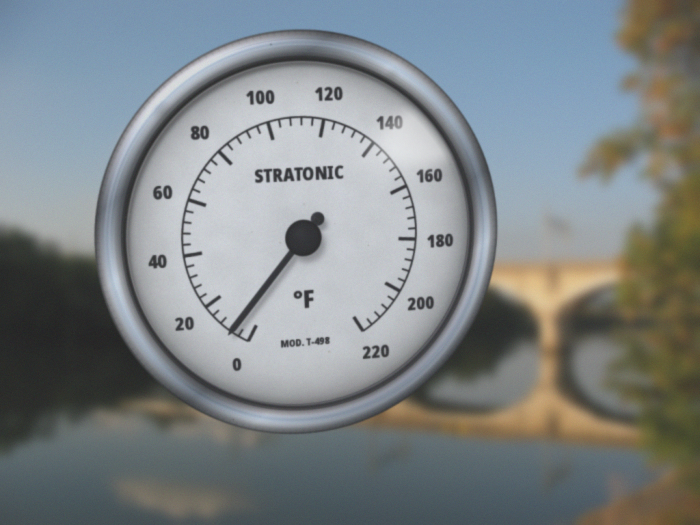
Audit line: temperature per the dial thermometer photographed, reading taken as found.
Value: 8 °F
